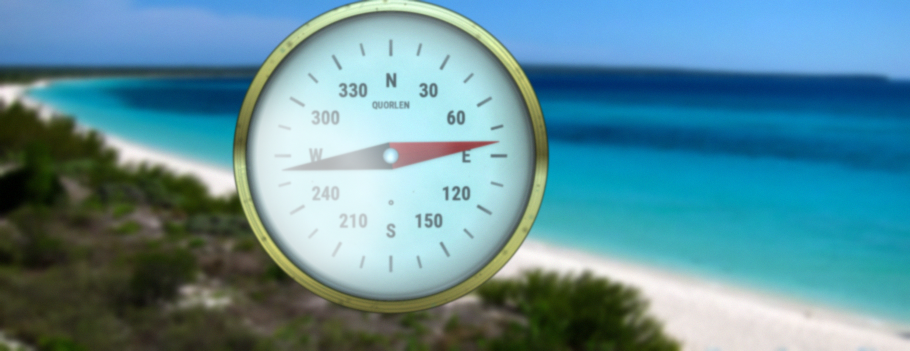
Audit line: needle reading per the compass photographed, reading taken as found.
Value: 82.5 °
